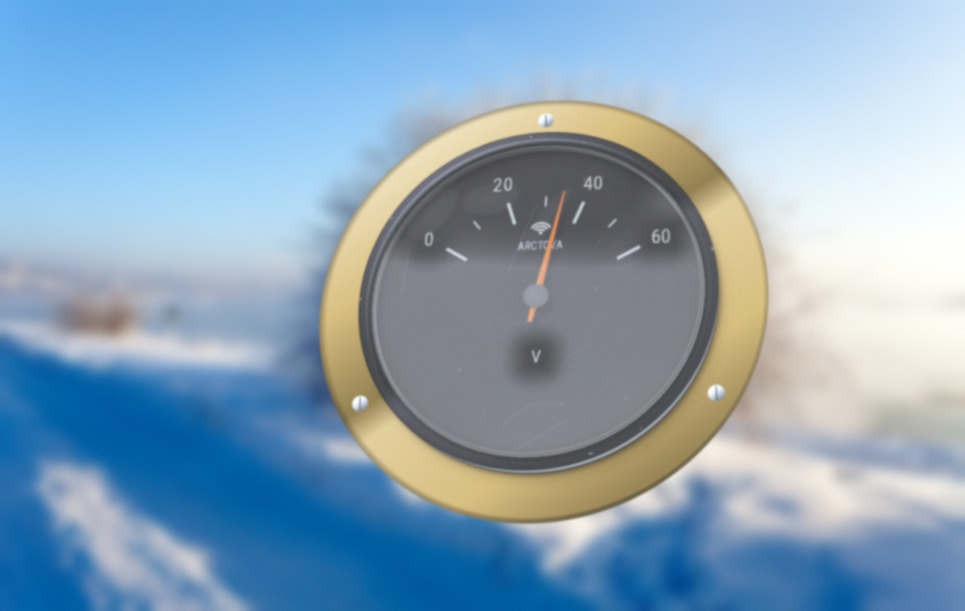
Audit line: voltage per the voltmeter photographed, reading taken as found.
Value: 35 V
